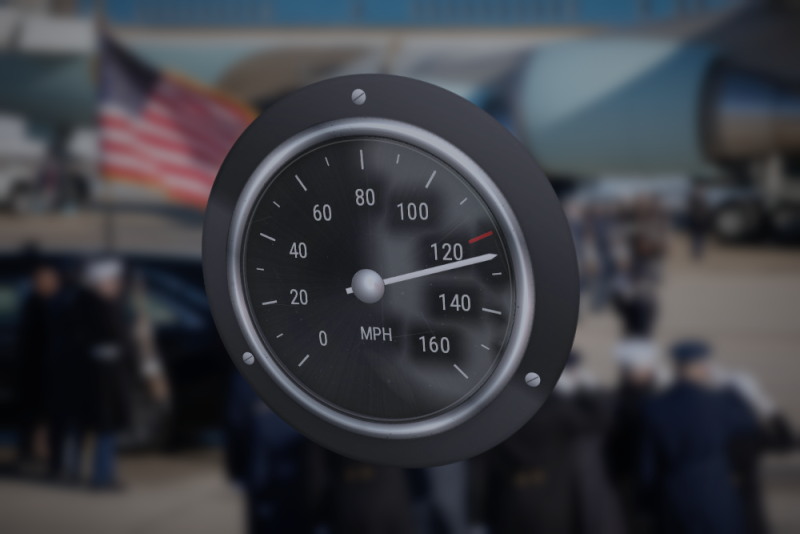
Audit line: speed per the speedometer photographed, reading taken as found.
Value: 125 mph
